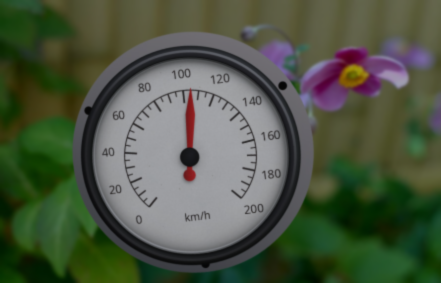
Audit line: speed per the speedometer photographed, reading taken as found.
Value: 105 km/h
